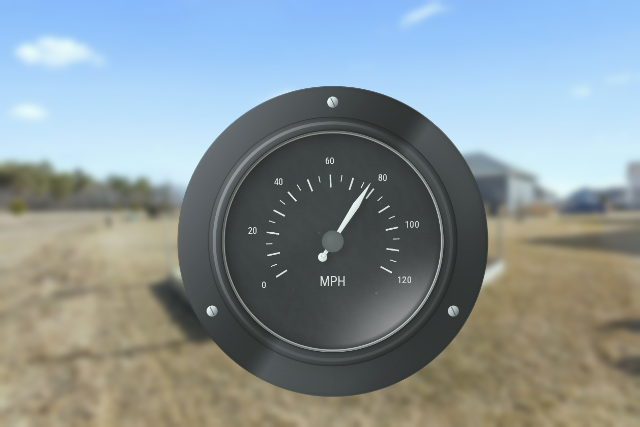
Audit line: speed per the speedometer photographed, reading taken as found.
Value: 77.5 mph
